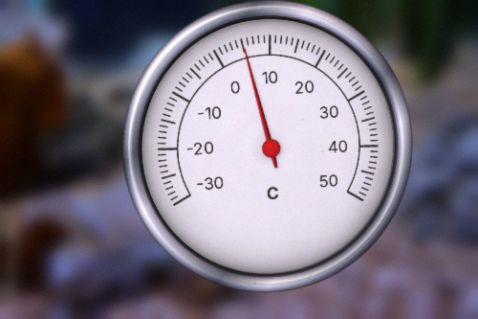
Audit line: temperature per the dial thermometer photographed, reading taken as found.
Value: 5 °C
